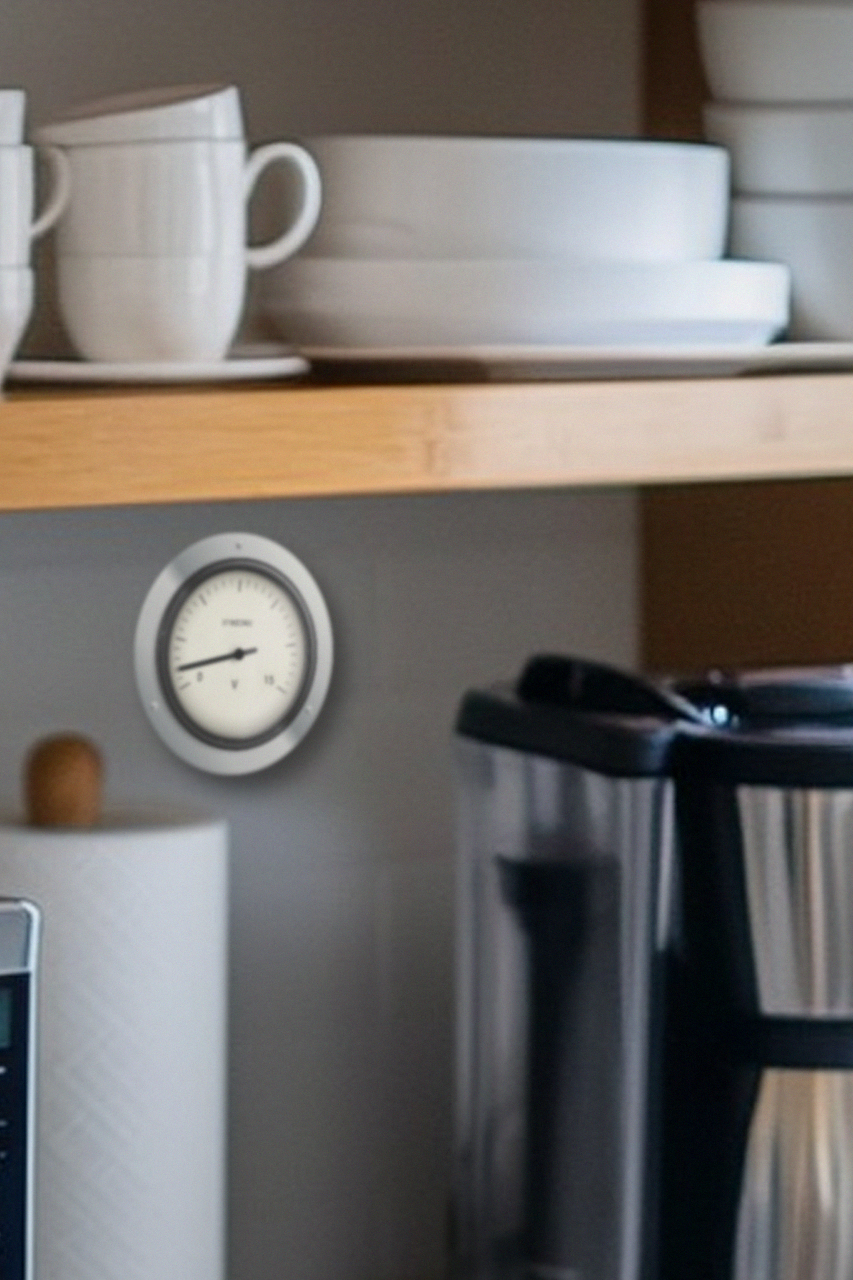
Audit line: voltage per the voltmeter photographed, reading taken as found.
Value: 1 V
